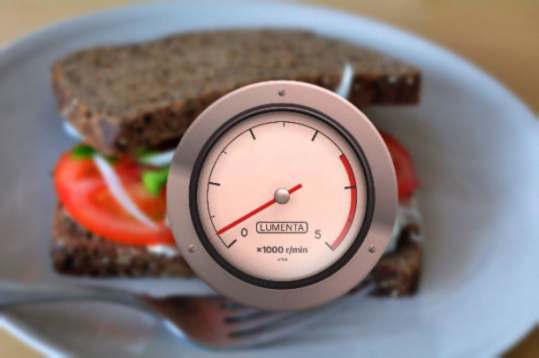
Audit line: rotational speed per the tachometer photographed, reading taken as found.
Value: 250 rpm
